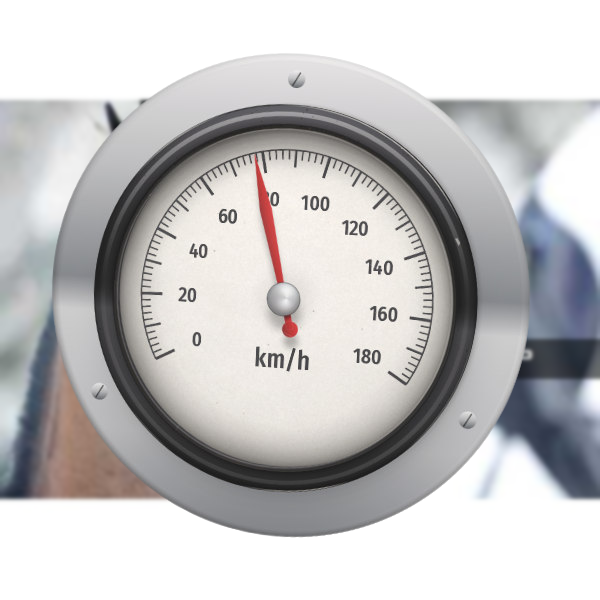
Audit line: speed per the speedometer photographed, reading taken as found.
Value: 78 km/h
